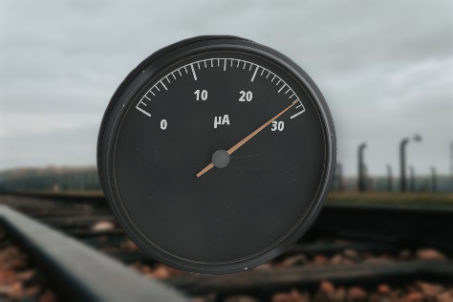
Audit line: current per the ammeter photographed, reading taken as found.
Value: 28 µA
